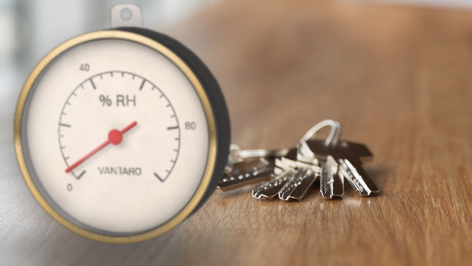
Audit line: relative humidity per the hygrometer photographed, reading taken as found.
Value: 4 %
